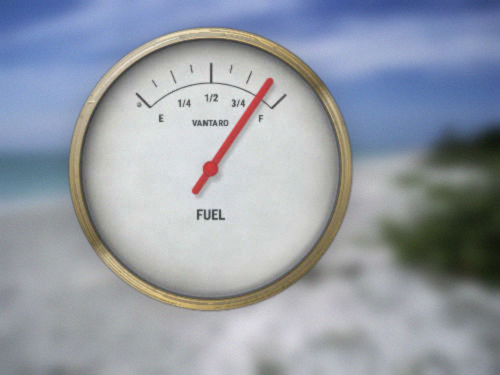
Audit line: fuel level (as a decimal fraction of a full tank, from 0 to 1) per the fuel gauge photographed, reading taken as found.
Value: 0.875
